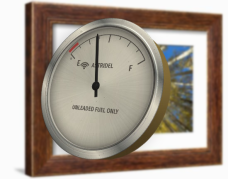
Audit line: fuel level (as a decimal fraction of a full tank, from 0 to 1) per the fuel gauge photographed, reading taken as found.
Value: 0.375
